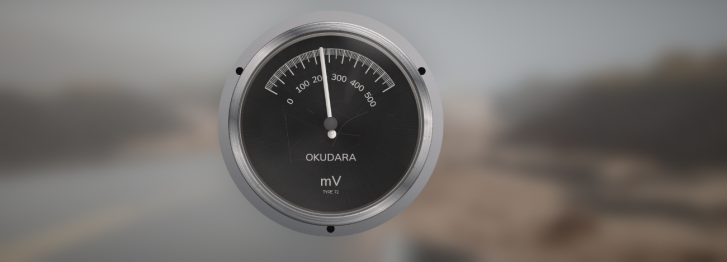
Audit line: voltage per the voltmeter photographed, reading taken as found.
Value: 225 mV
